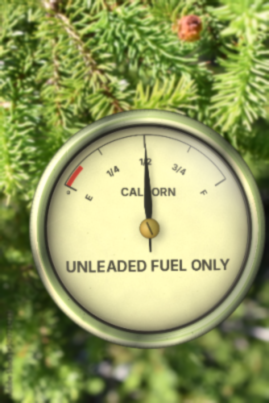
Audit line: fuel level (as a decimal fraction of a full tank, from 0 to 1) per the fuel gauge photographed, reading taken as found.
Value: 0.5
